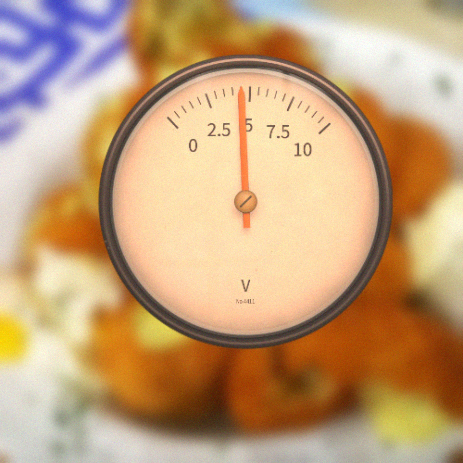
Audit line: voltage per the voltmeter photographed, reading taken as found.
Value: 4.5 V
